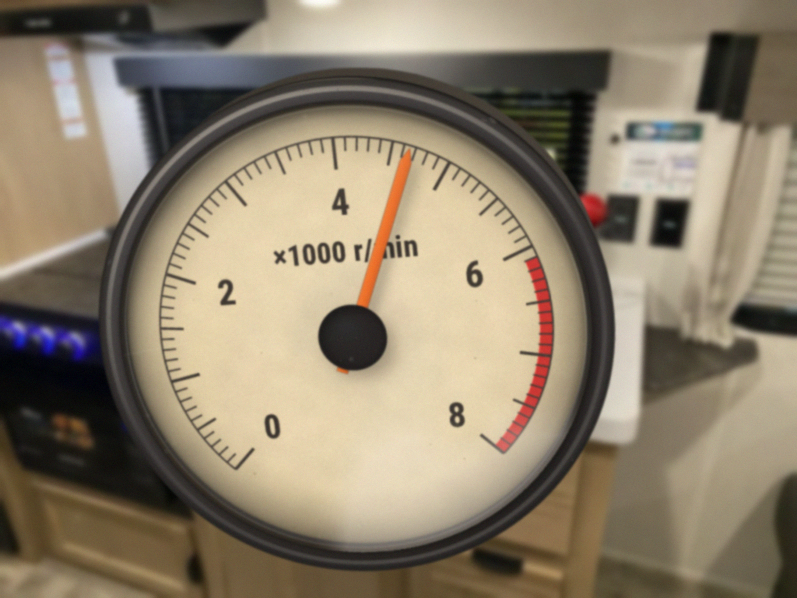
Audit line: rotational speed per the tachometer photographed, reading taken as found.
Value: 4650 rpm
